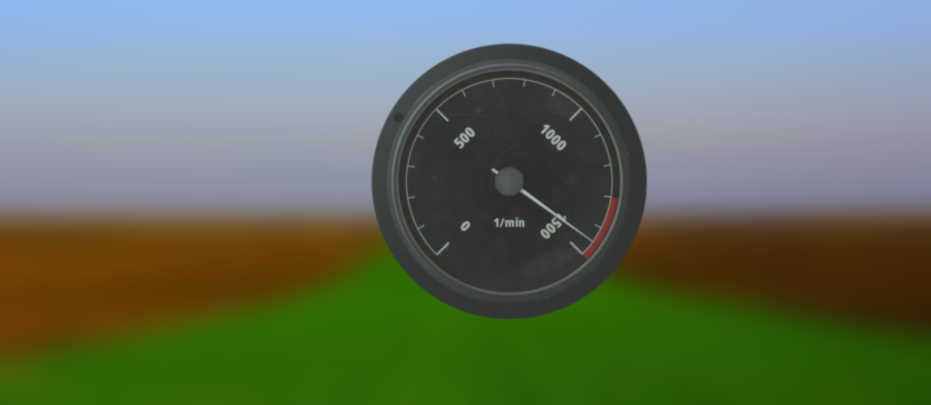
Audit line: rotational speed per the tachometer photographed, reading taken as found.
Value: 1450 rpm
